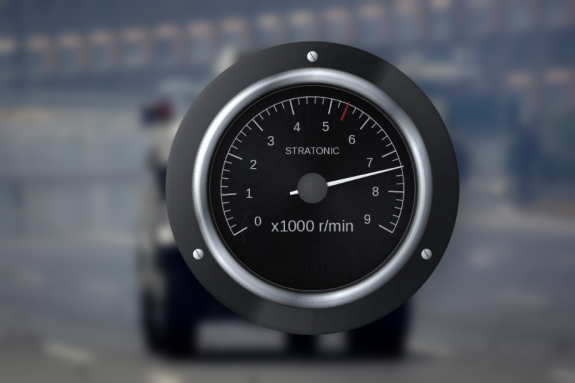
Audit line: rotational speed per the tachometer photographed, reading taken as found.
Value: 7400 rpm
